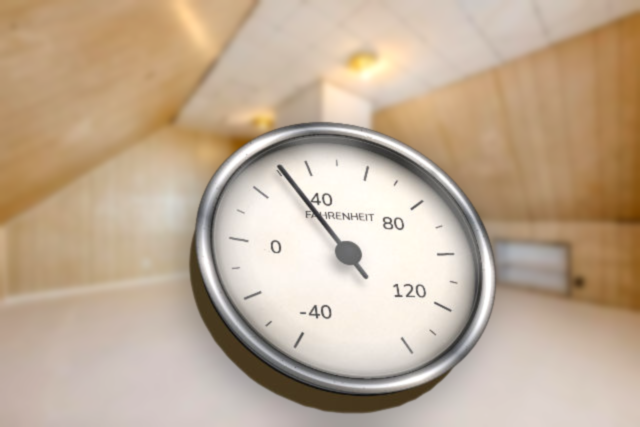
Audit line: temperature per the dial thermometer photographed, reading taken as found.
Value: 30 °F
